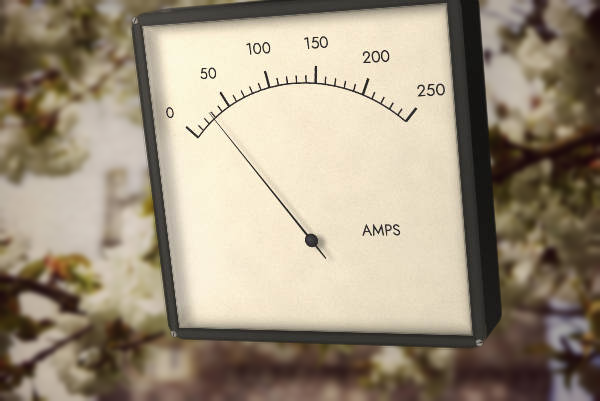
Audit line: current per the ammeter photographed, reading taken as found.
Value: 30 A
